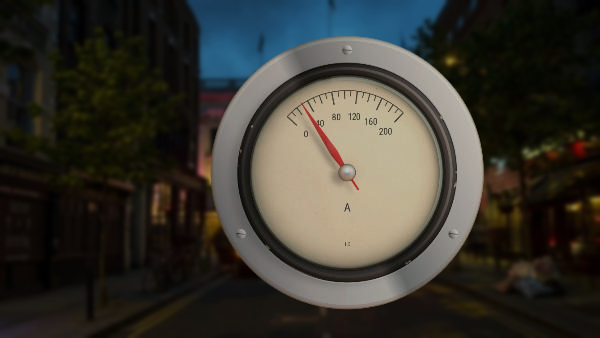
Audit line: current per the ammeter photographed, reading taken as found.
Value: 30 A
